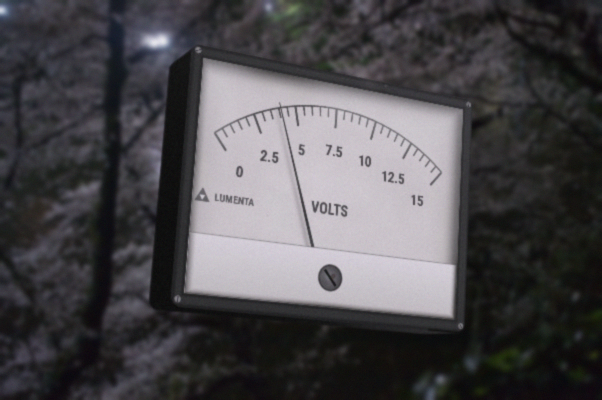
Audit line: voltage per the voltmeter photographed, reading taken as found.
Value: 4 V
